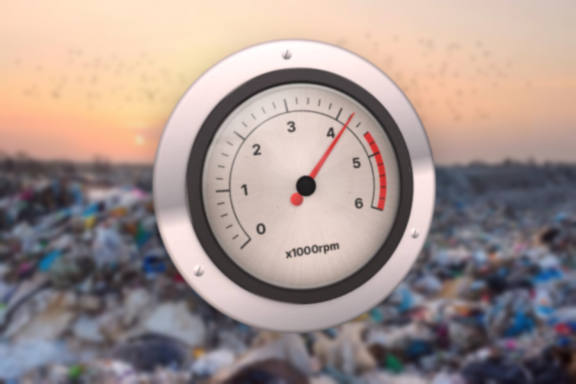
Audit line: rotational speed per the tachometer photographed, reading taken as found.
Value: 4200 rpm
